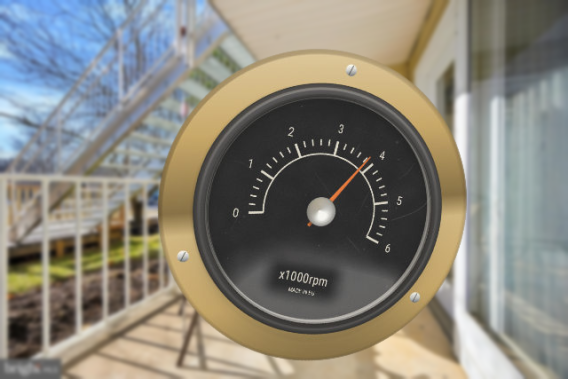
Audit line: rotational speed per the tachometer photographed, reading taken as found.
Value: 3800 rpm
